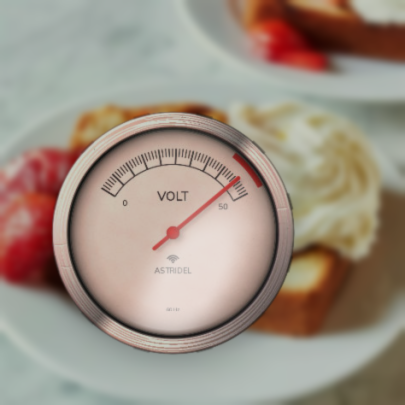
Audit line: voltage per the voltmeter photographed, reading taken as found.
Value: 45 V
